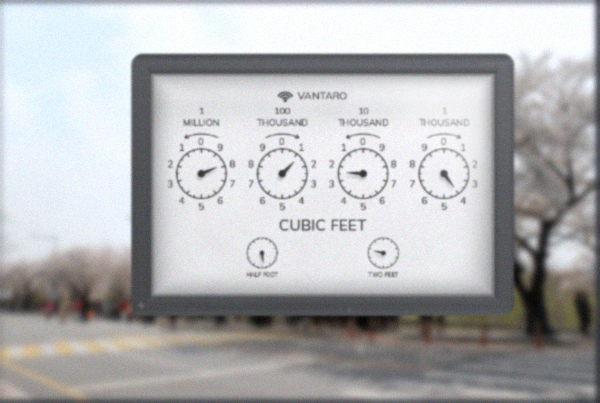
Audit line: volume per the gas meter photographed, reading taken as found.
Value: 812400 ft³
